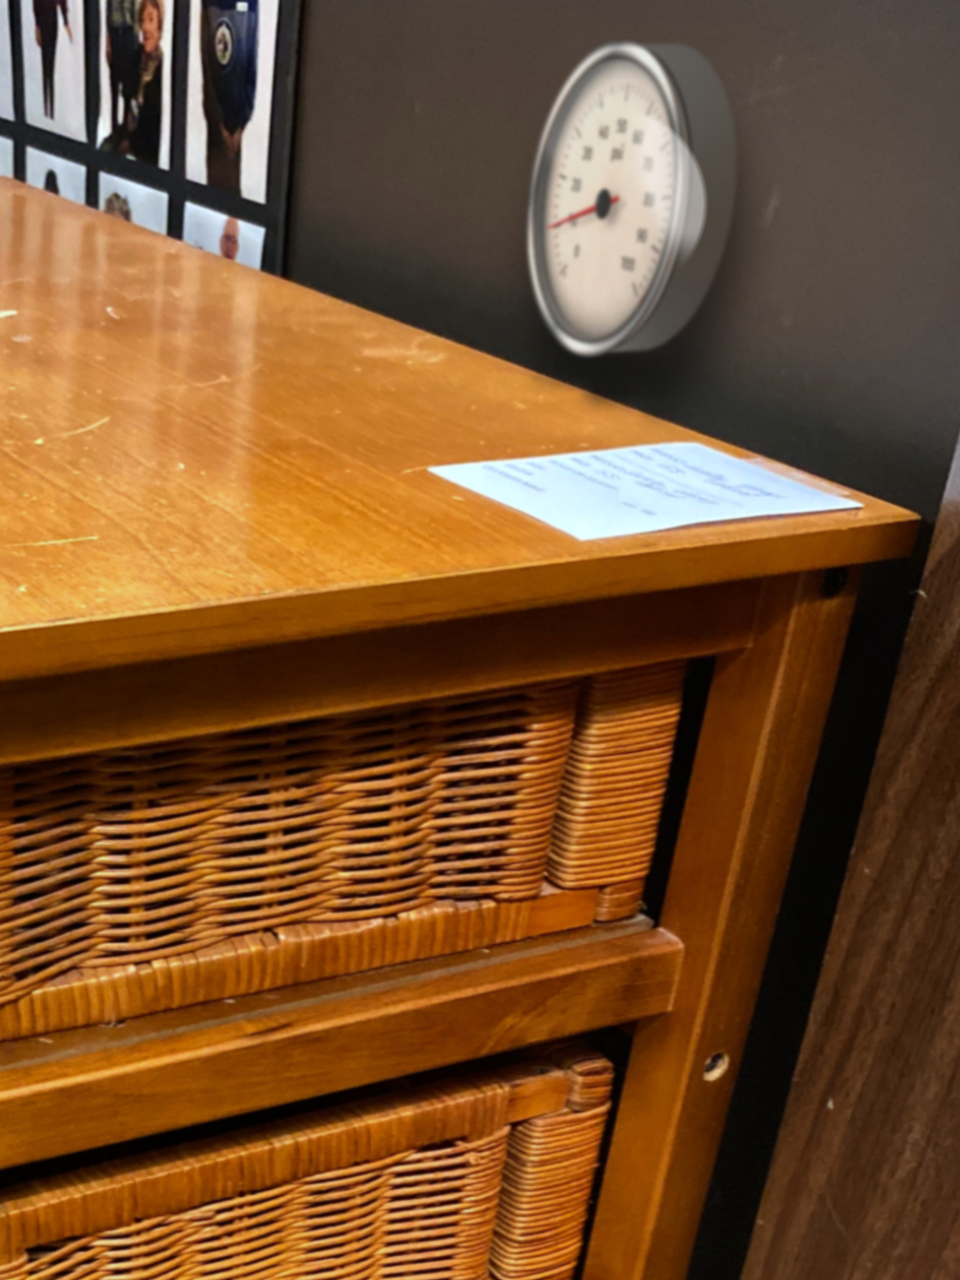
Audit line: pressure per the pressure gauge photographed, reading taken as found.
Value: 10 psi
